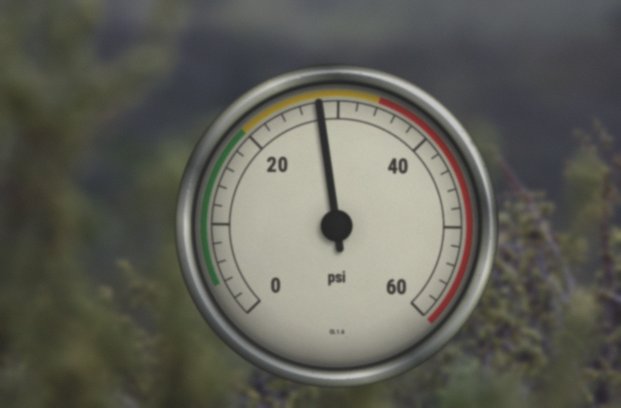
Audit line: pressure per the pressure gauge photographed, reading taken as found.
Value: 28 psi
